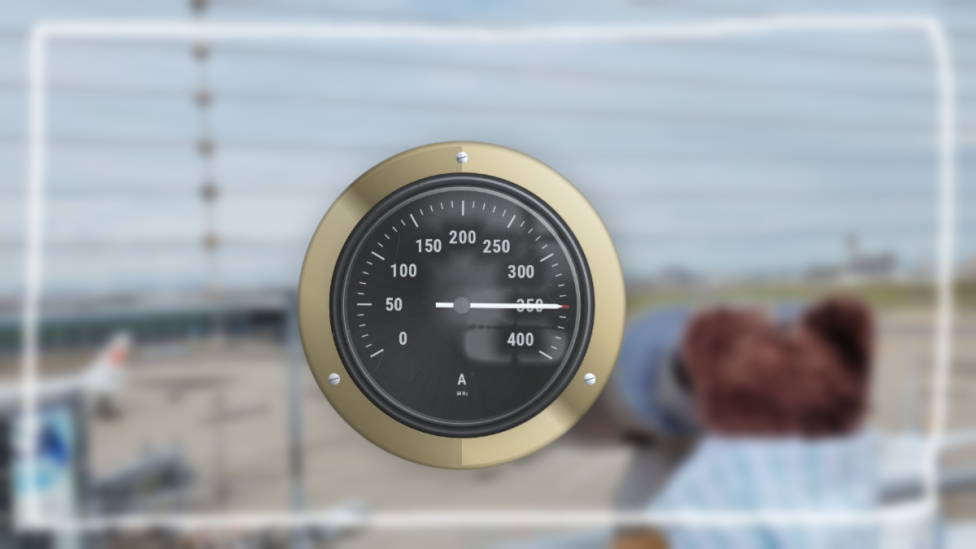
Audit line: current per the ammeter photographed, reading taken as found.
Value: 350 A
